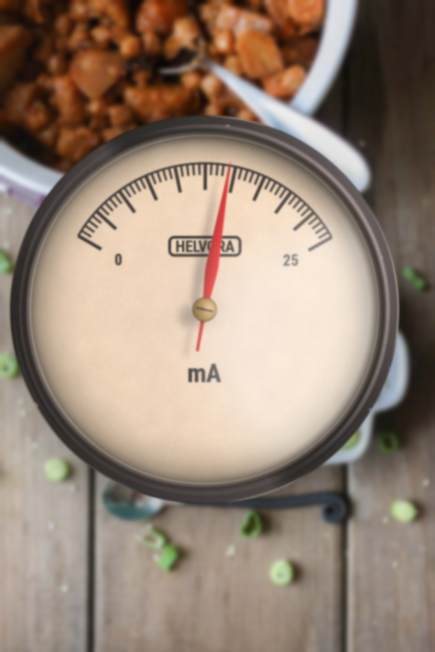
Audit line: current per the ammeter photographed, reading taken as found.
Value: 14.5 mA
